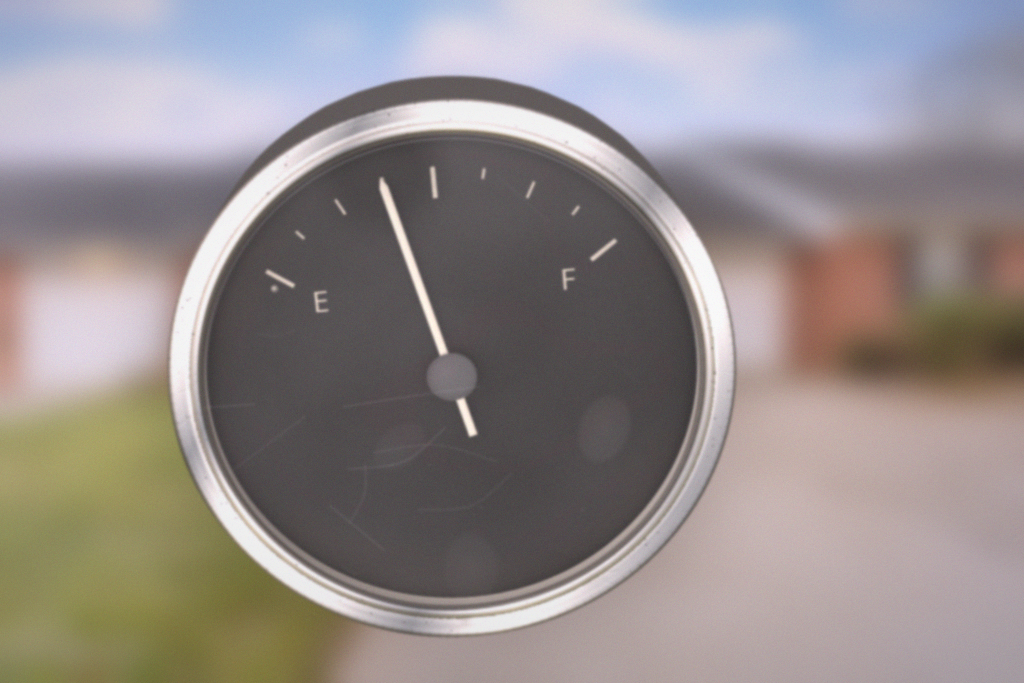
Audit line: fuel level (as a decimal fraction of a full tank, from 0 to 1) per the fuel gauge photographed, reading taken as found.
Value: 0.375
